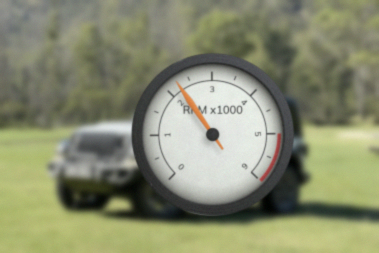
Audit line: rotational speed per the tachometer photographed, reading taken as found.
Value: 2250 rpm
